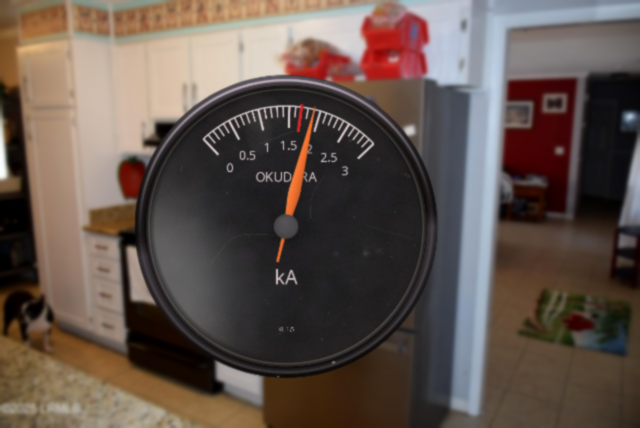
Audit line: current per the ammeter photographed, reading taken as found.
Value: 1.9 kA
